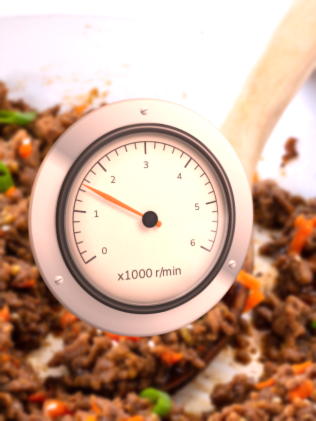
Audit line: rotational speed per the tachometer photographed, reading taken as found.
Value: 1500 rpm
